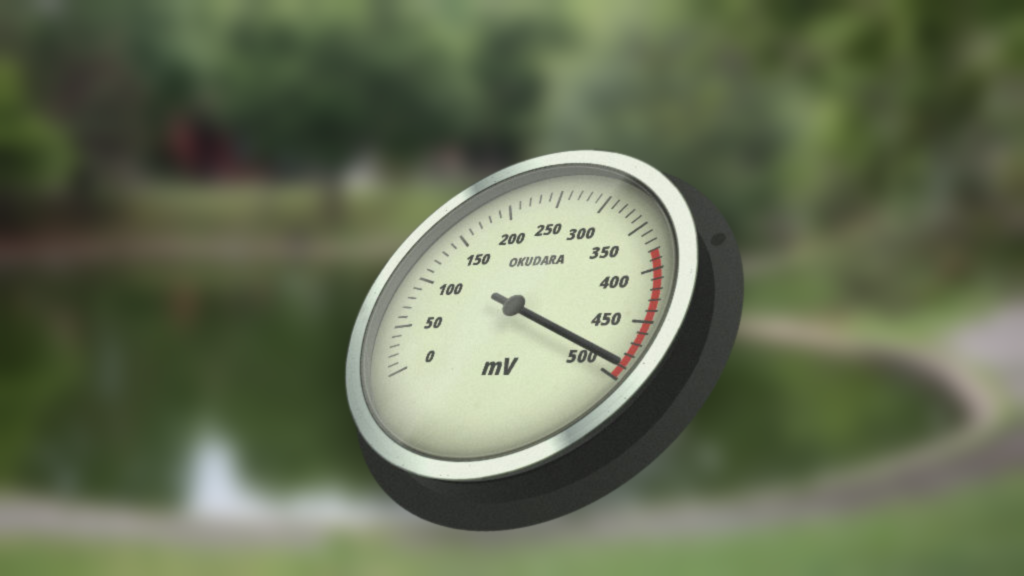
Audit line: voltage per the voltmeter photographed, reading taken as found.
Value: 490 mV
